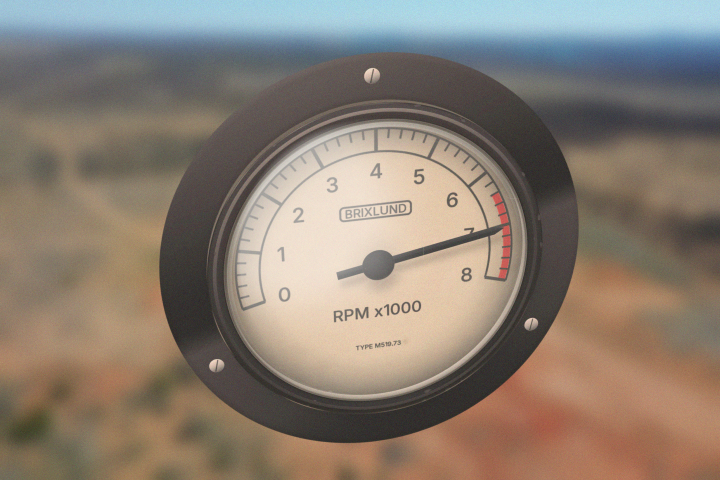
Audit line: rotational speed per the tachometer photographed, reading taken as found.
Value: 7000 rpm
